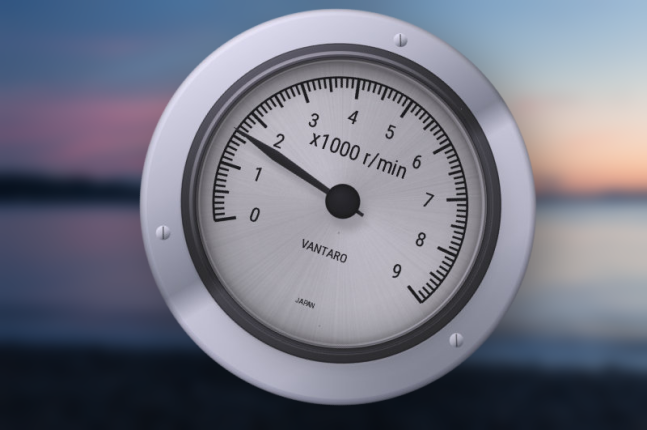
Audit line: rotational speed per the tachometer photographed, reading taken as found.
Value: 1600 rpm
